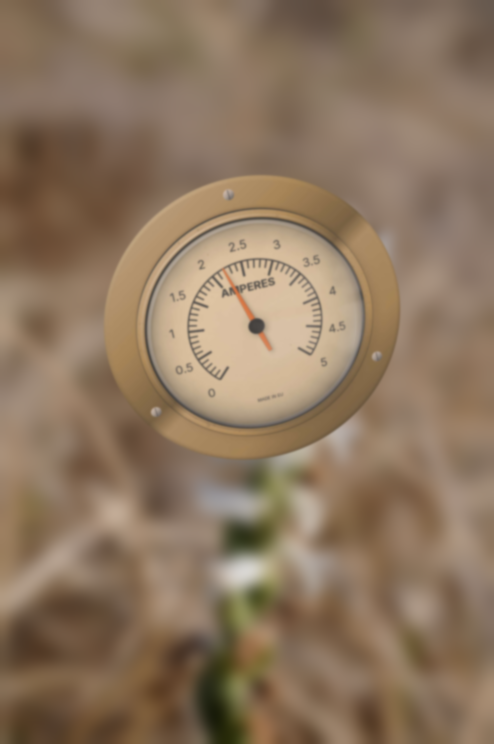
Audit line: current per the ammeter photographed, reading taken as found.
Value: 2.2 A
